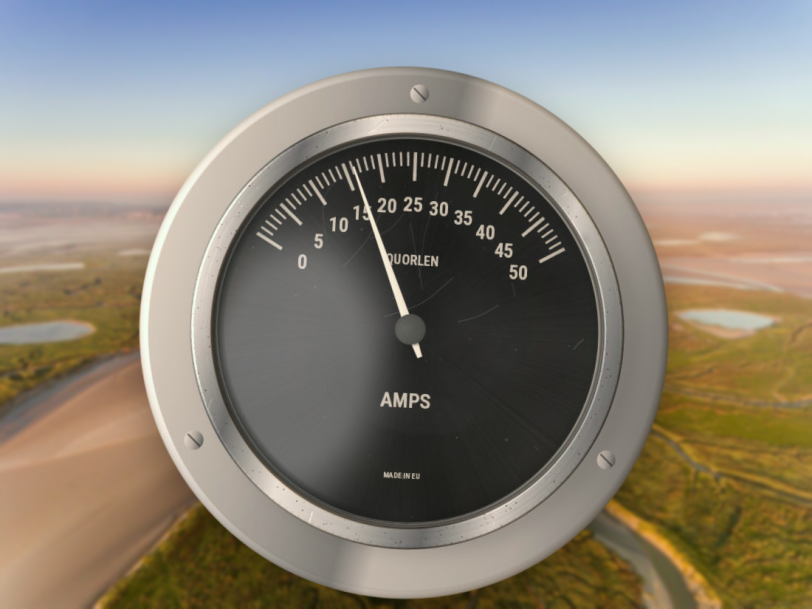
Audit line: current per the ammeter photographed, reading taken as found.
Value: 16 A
